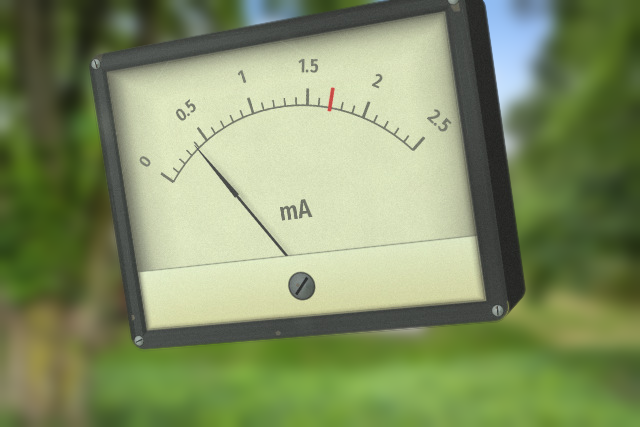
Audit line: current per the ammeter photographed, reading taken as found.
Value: 0.4 mA
